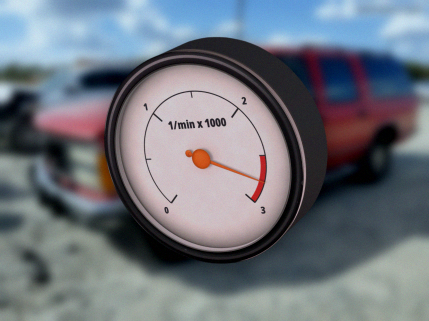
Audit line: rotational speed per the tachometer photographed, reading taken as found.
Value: 2750 rpm
